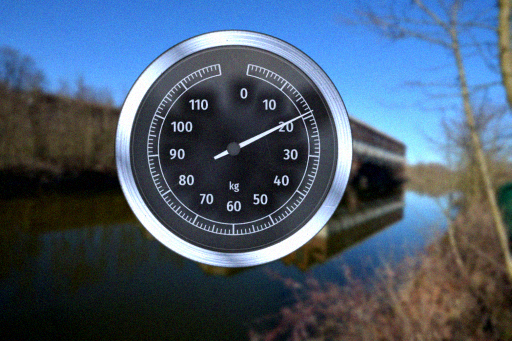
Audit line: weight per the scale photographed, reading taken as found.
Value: 19 kg
